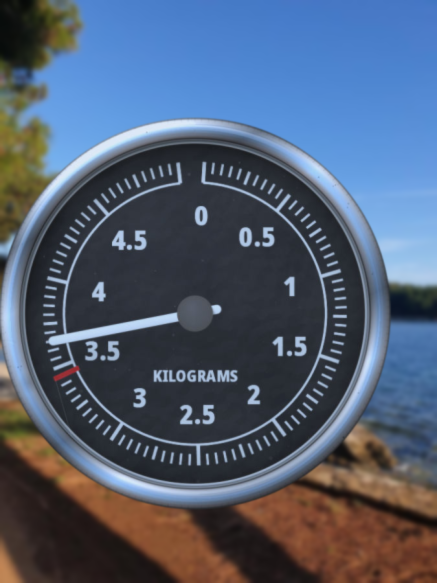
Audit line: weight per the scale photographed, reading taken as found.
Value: 3.65 kg
